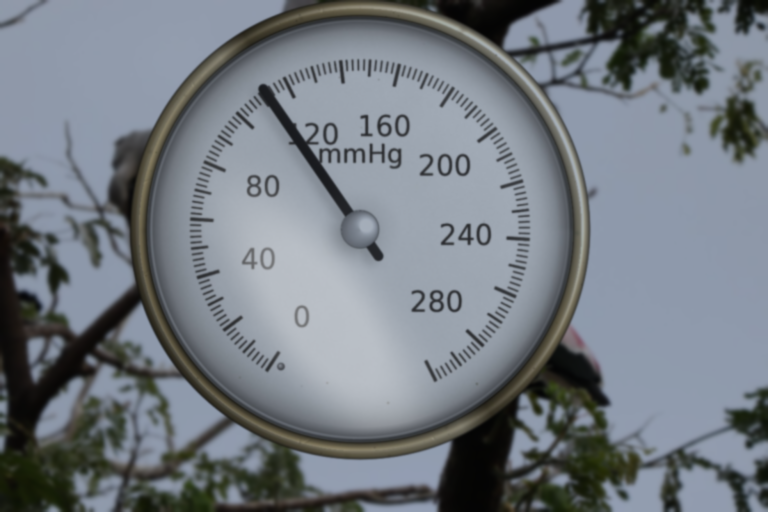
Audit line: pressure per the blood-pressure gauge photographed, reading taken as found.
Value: 112 mmHg
